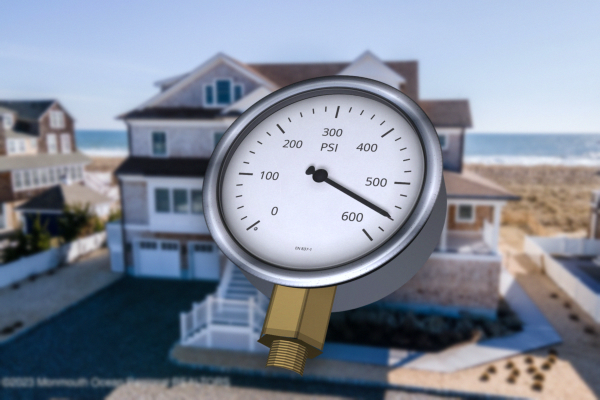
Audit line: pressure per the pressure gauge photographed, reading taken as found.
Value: 560 psi
